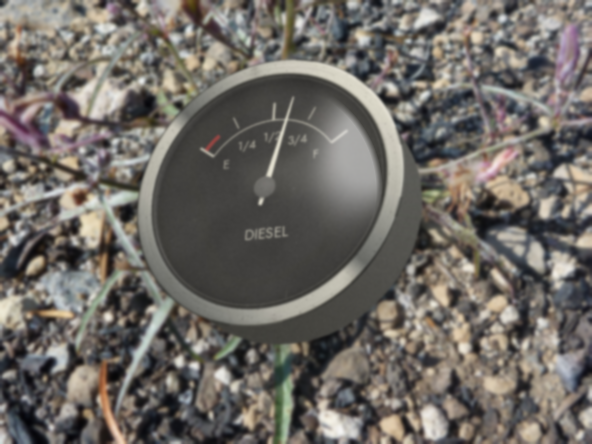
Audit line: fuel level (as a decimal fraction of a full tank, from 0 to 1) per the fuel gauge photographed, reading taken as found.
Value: 0.625
